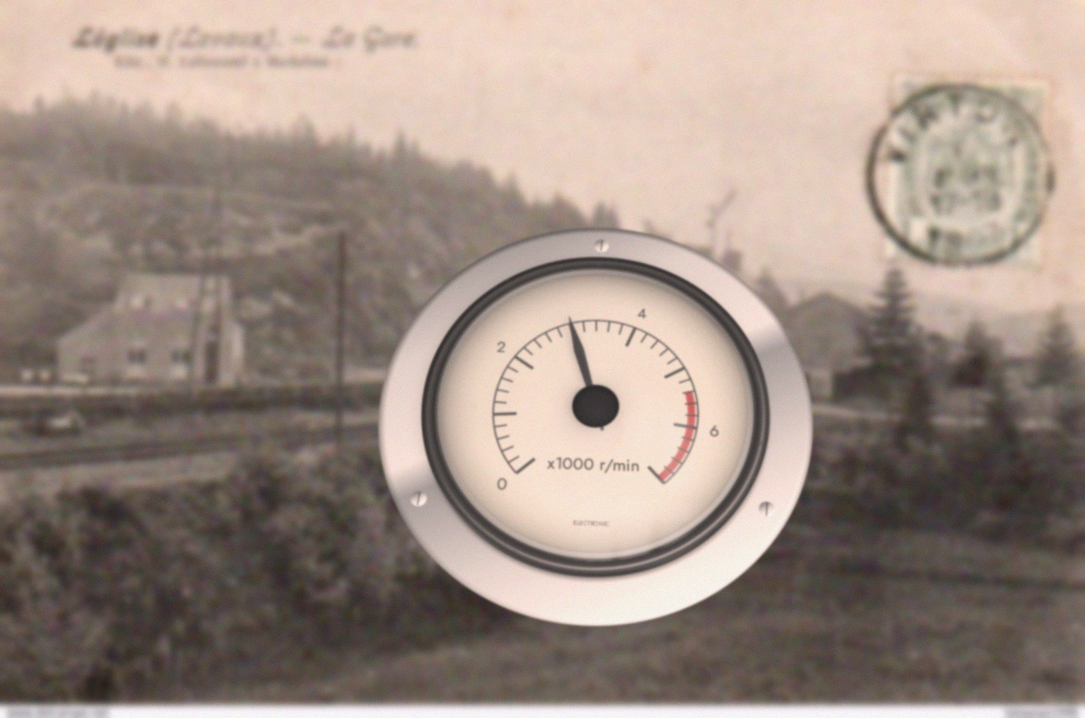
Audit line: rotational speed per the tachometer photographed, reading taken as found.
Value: 3000 rpm
